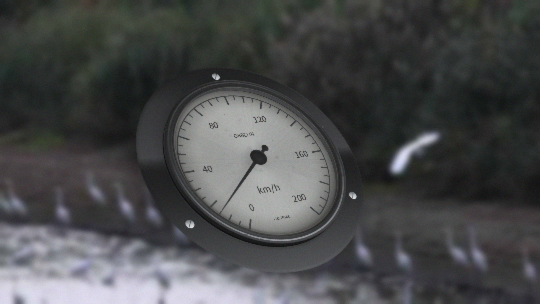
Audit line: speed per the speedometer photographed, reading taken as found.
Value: 15 km/h
